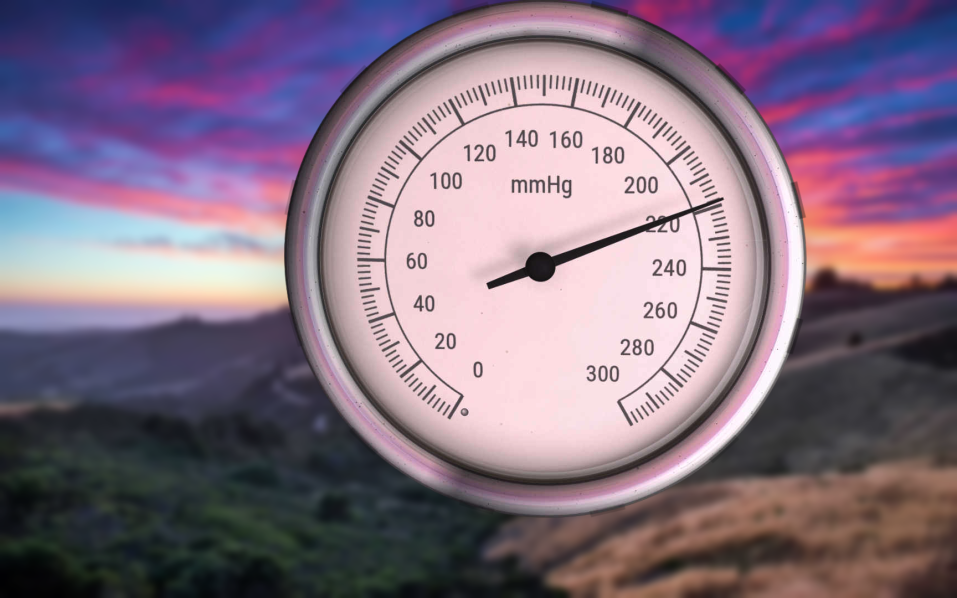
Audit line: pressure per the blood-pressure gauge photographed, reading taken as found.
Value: 218 mmHg
